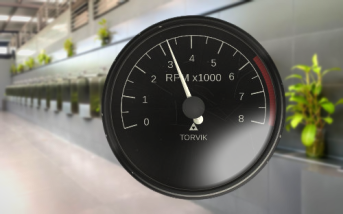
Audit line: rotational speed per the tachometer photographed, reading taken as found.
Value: 3250 rpm
